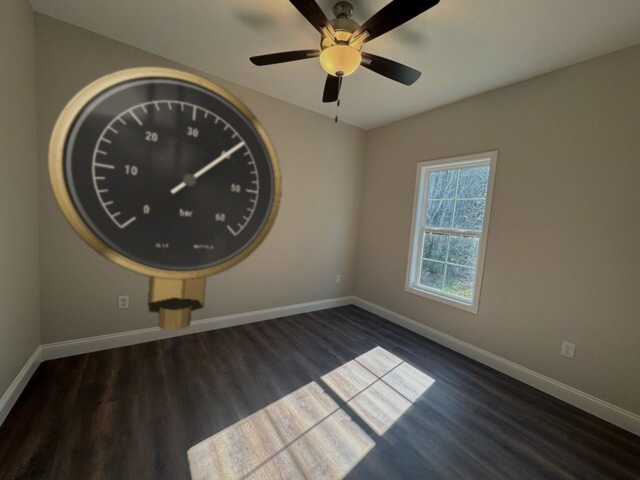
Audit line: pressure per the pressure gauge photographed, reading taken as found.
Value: 40 bar
